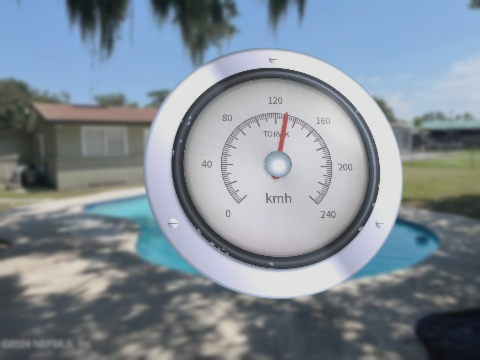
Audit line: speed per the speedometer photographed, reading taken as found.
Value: 130 km/h
